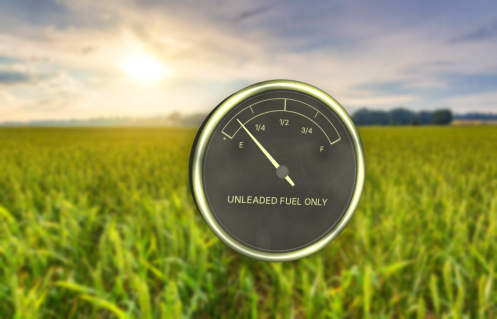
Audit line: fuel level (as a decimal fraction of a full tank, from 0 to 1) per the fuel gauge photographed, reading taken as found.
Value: 0.125
